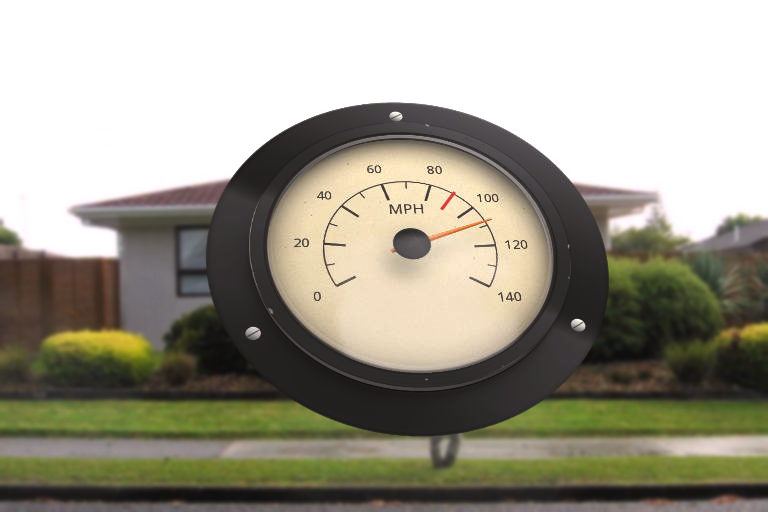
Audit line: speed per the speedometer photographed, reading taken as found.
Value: 110 mph
